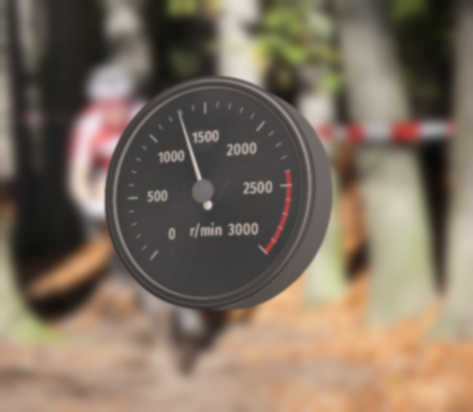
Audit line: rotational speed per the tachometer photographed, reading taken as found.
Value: 1300 rpm
